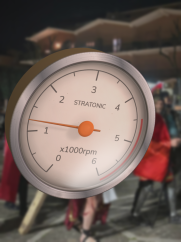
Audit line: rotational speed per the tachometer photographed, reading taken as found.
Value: 1250 rpm
